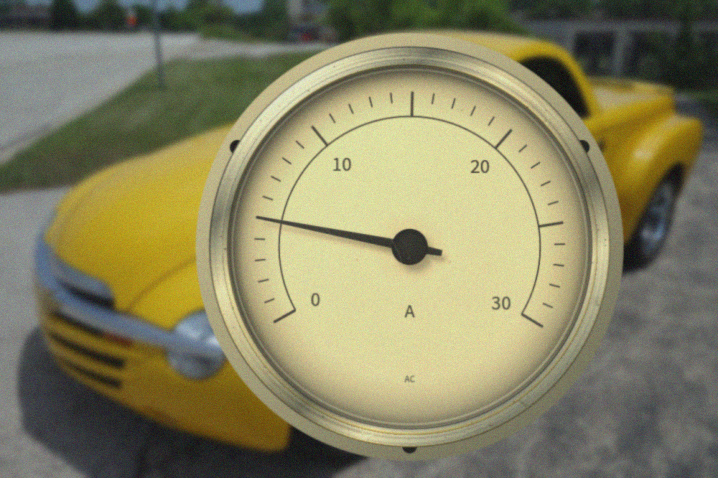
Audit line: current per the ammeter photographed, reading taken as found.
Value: 5 A
